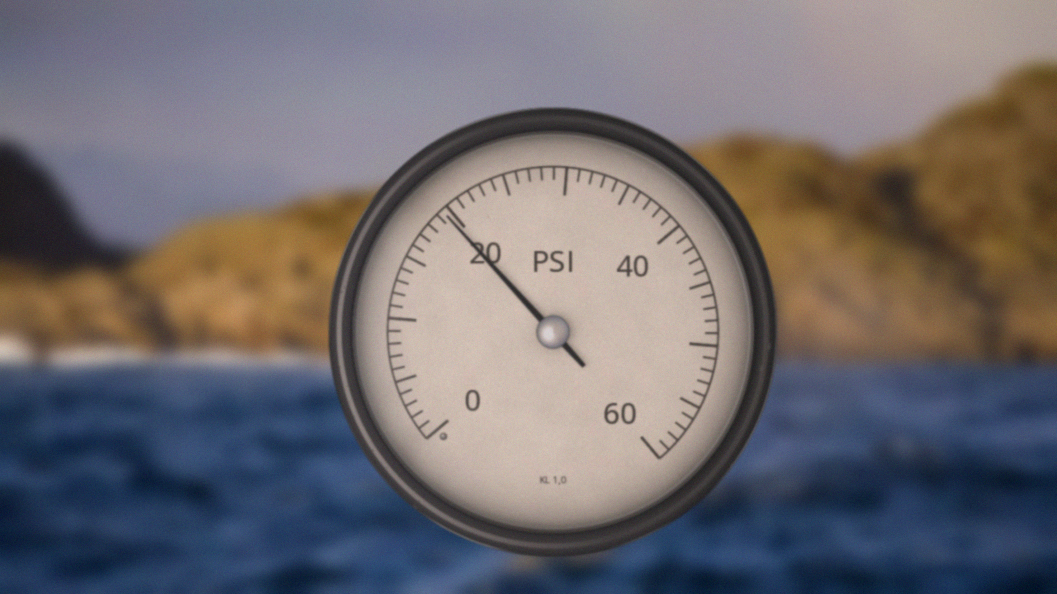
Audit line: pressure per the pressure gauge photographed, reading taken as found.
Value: 19.5 psi
